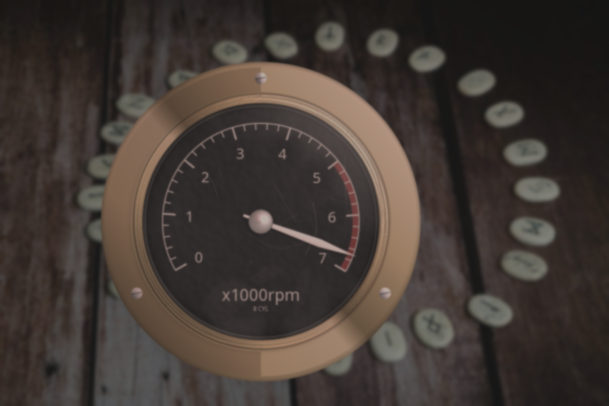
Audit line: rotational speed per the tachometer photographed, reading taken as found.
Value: 6700 rpm
